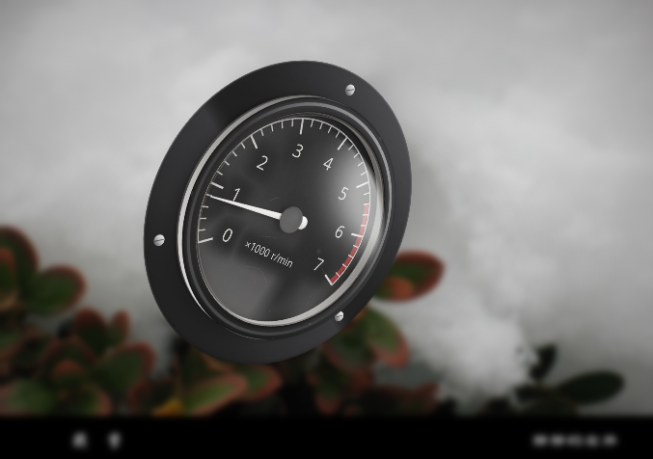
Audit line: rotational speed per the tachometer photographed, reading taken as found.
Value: 800 rpm
